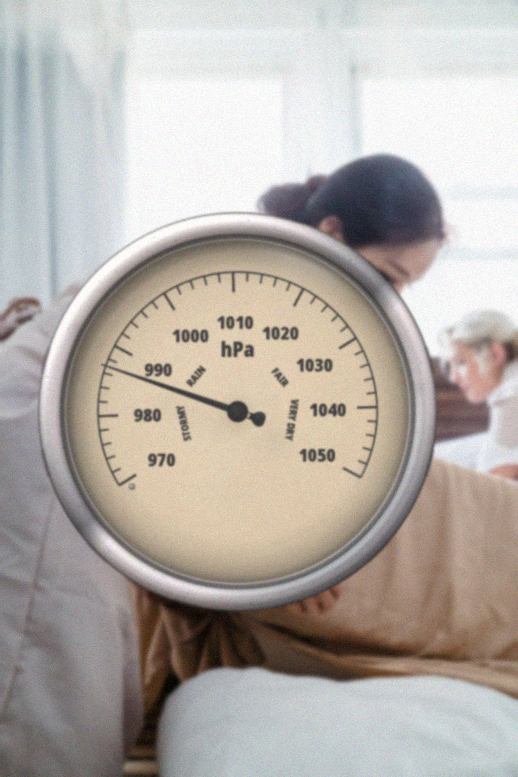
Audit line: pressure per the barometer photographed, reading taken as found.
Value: 987 hPa
